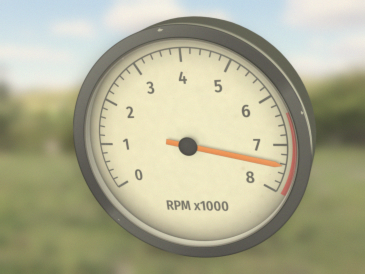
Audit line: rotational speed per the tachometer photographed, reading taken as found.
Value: 7400 rpm
